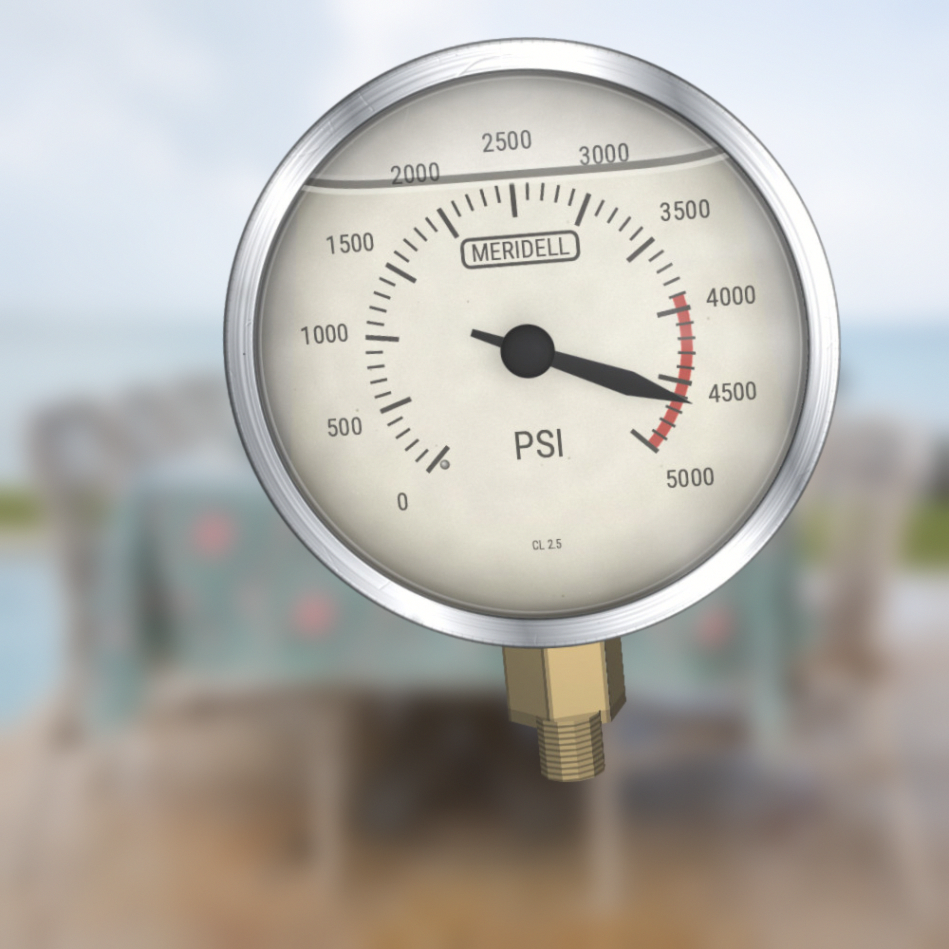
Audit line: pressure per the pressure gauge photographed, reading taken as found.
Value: 4600 psi
